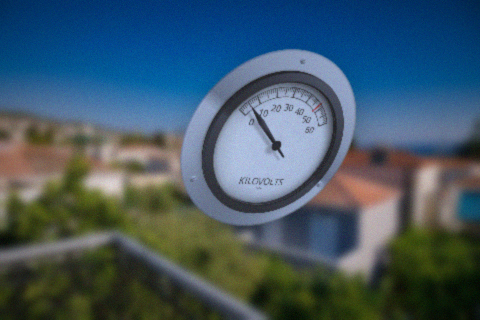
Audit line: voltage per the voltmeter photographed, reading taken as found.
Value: 5 kV
